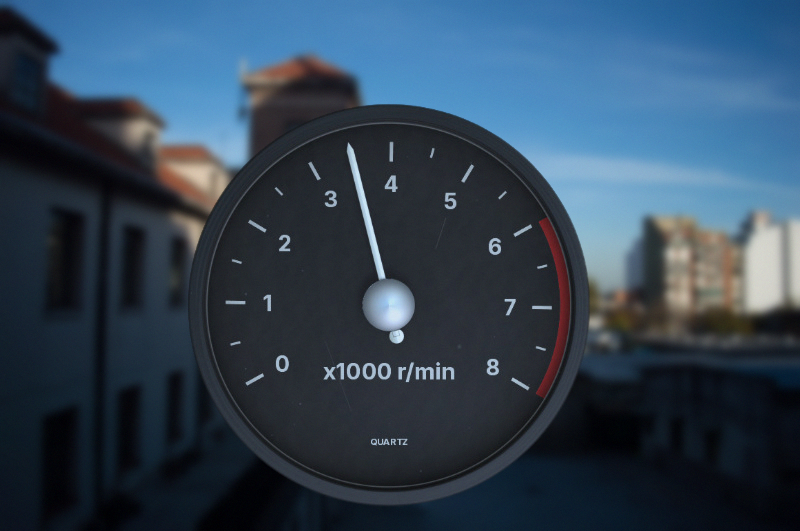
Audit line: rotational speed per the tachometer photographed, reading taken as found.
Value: 3500 rpm
